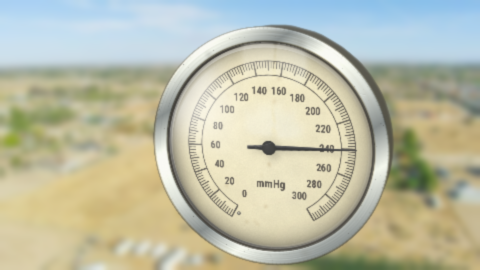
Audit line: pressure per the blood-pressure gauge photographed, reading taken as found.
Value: 240 mmHg
